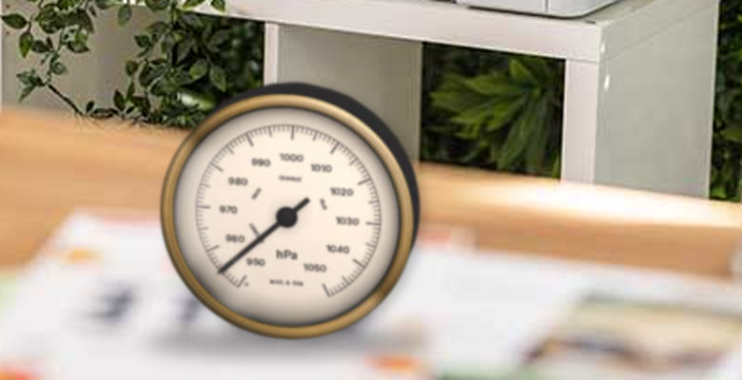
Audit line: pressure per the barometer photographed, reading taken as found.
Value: 955 hPa
